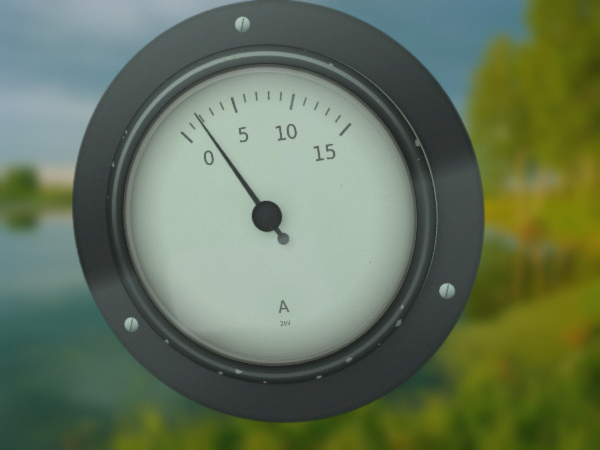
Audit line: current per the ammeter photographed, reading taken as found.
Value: 2 A
